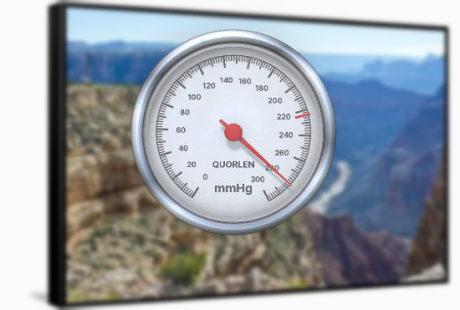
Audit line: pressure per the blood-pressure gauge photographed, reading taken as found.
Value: 280 mmHg
